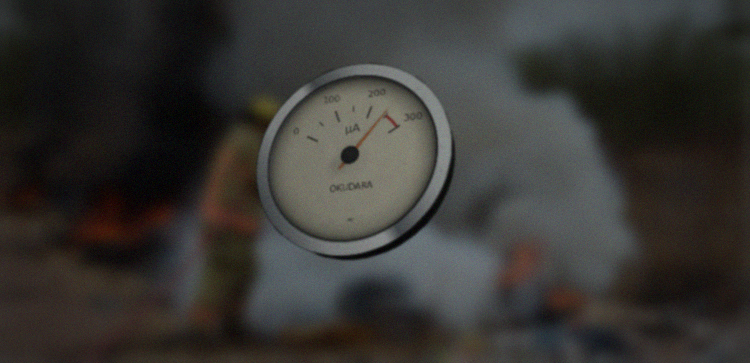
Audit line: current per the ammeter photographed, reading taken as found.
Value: 250 µA
